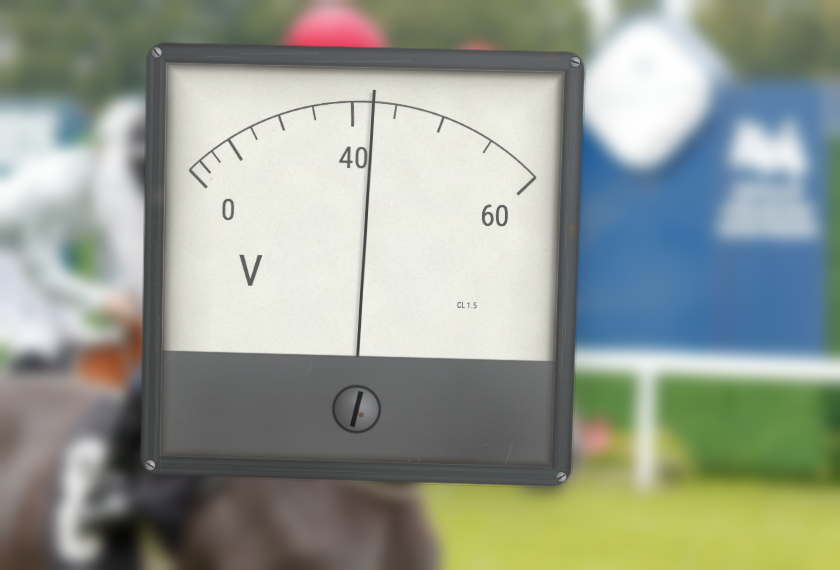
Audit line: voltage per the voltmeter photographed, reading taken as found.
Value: 42.5 V
